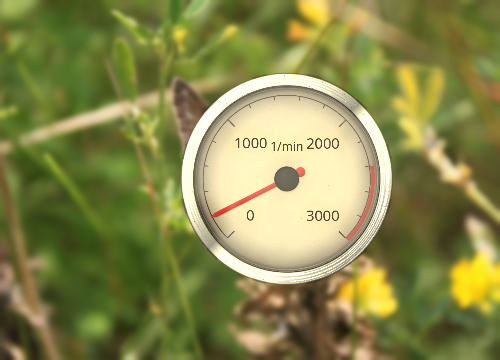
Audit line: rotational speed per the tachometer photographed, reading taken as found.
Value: 200 rpm
